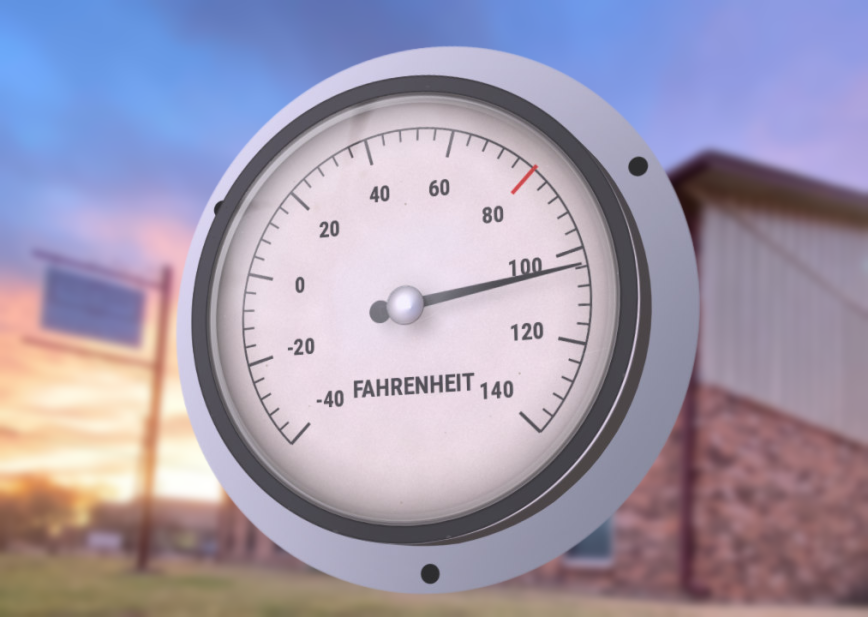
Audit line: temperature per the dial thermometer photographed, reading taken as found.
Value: 104 °F
